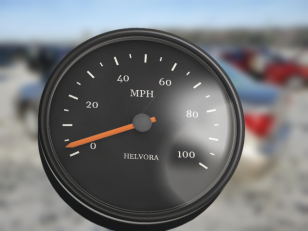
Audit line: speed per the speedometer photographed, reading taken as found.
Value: 2.5 mph
